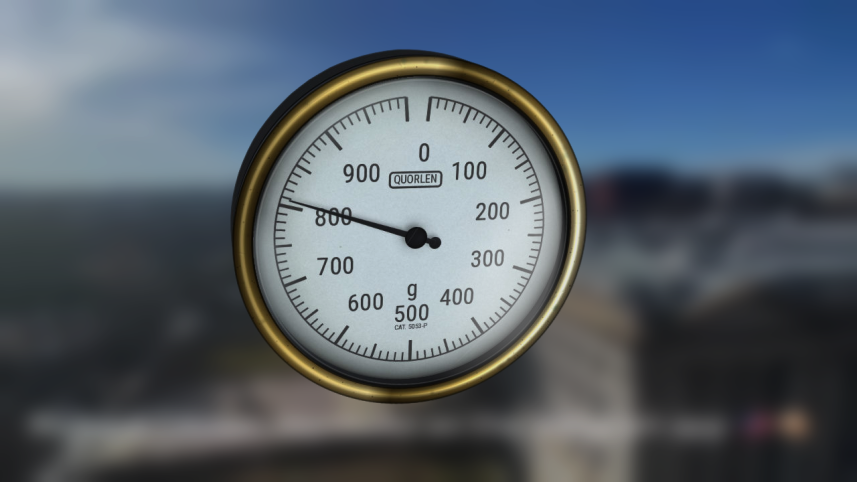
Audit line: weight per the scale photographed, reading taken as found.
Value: 810 g
